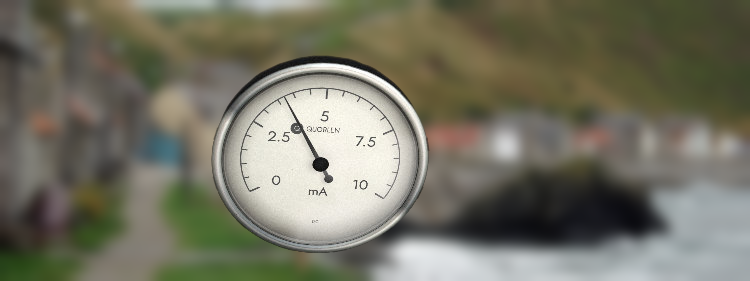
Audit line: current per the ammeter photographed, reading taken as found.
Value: 3.75 mA
